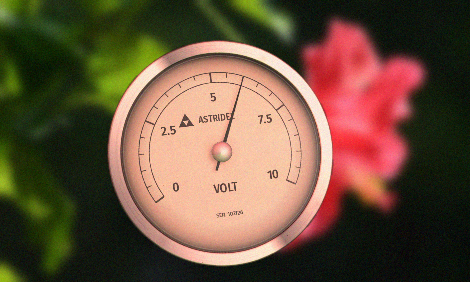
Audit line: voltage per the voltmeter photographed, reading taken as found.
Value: 6 V
